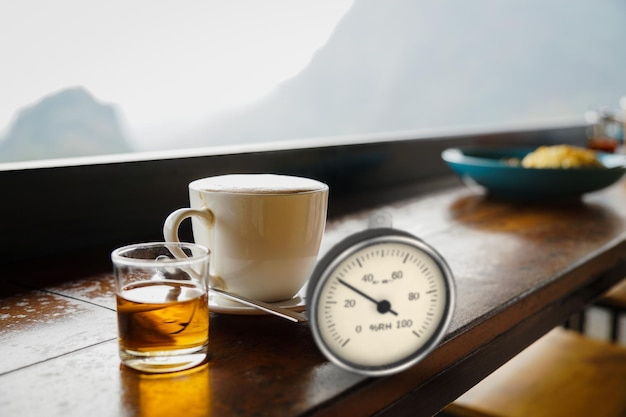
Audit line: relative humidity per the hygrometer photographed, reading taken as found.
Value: 30 %
